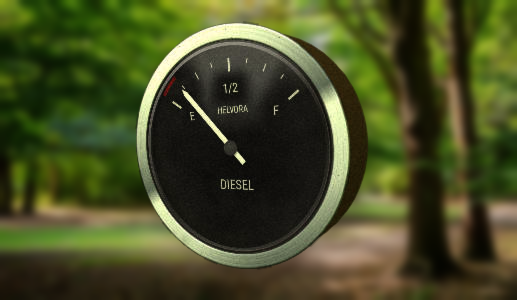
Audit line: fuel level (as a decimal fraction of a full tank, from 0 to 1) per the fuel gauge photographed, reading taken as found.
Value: 0.125
